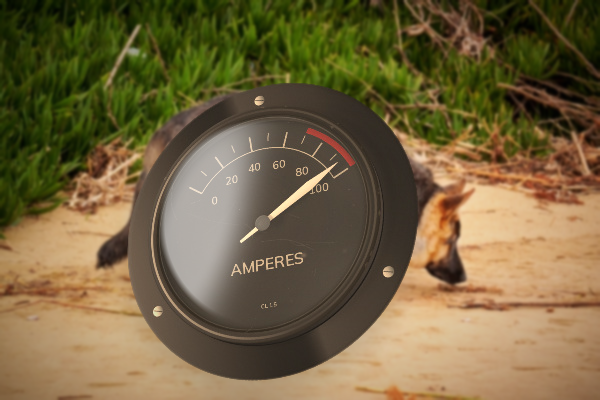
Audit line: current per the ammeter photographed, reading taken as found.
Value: 95 A
